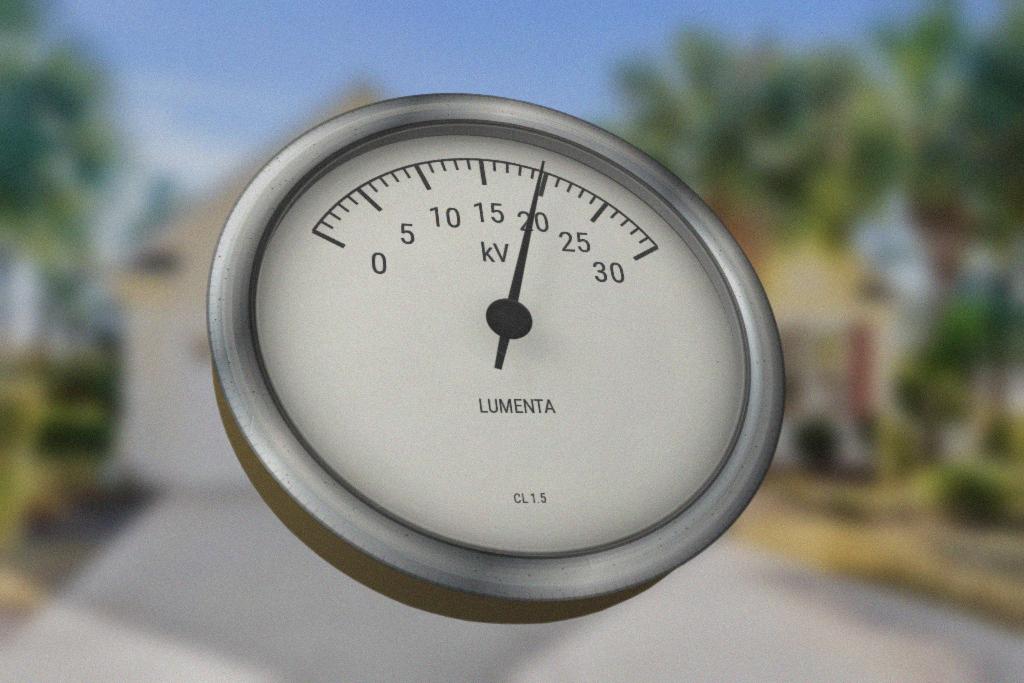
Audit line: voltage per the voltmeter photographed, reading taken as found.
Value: 19.5 kV
